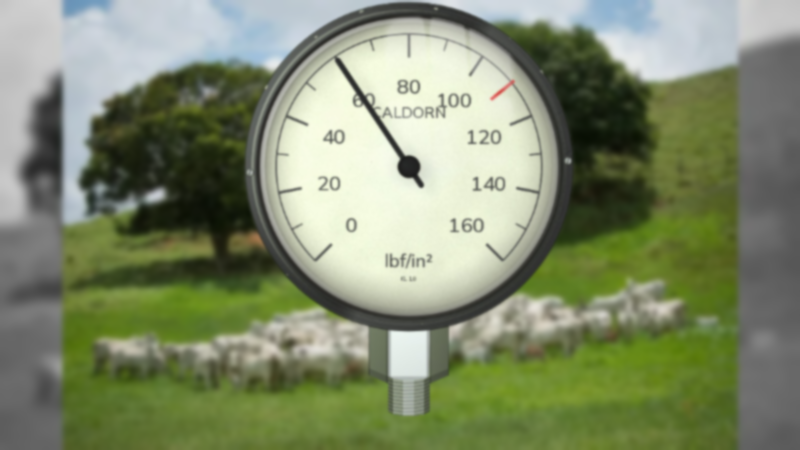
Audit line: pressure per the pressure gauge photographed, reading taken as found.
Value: 60 psi
